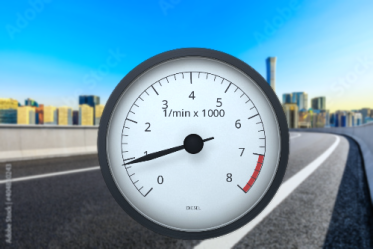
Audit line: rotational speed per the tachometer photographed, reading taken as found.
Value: 900 rpm
